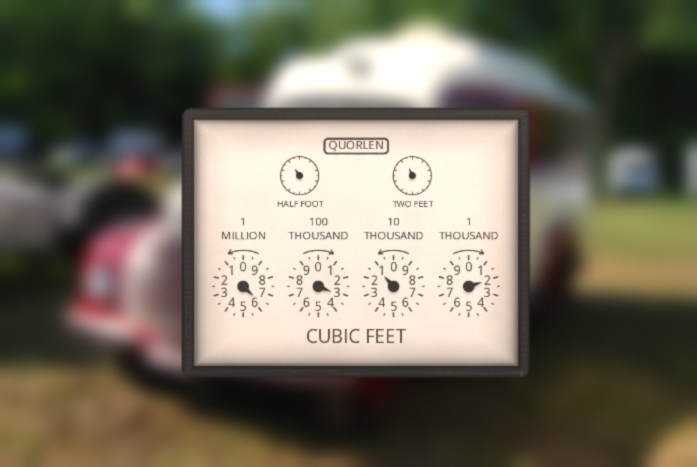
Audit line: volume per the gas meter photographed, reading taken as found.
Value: 631200 ft³
